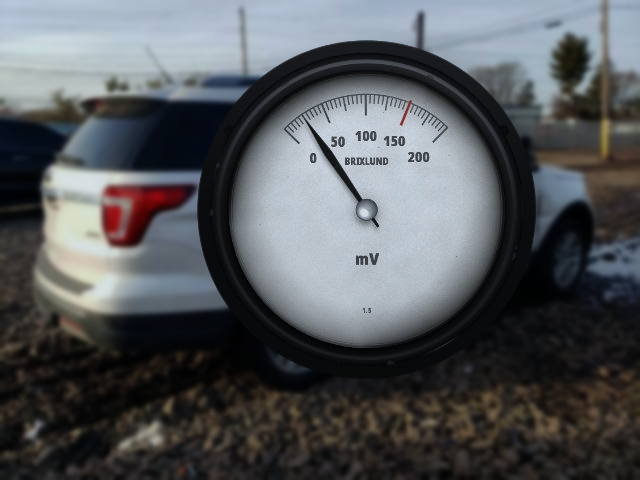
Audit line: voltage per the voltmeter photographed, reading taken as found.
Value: 25 mV
